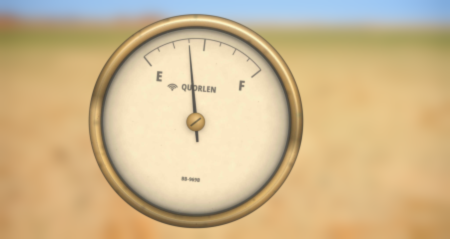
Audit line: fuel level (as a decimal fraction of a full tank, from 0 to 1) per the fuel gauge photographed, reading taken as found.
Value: 0.375
